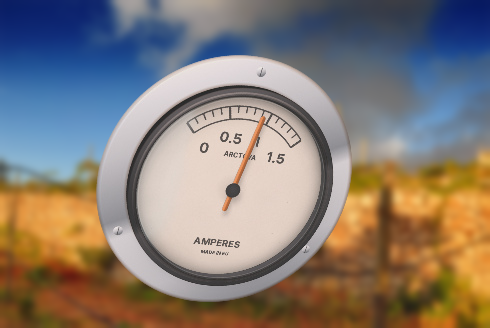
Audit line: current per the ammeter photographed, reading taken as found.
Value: 0.9 A
